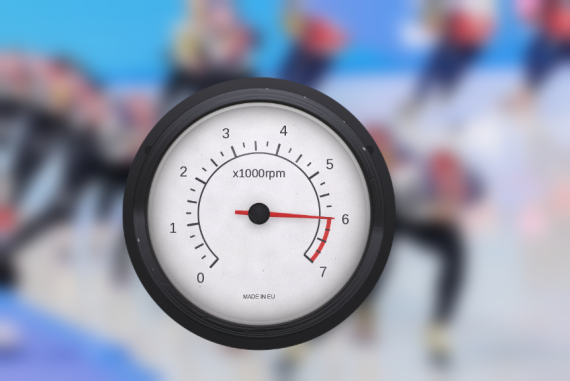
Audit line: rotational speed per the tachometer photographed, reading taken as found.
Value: 6000 rpm
